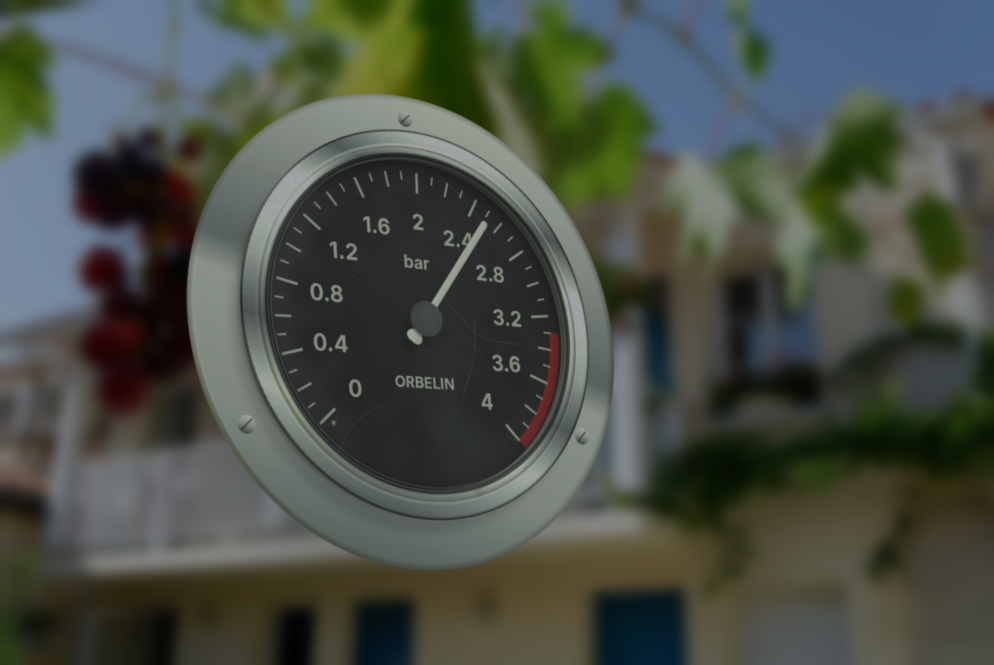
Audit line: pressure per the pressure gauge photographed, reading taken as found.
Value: 2.5 bar
